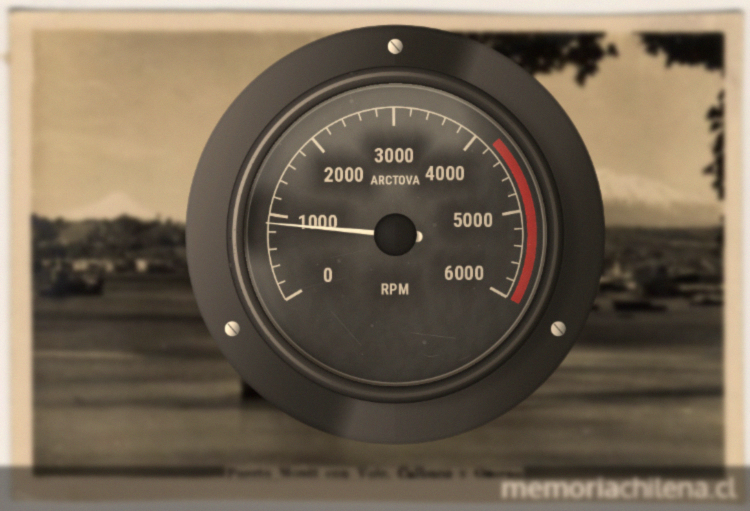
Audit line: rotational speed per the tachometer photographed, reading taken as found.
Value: 900 rpm
